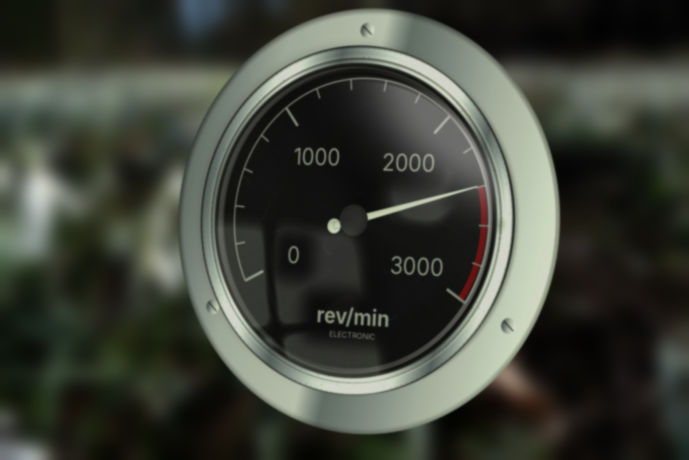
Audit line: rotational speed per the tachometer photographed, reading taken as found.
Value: 2400 rpm
